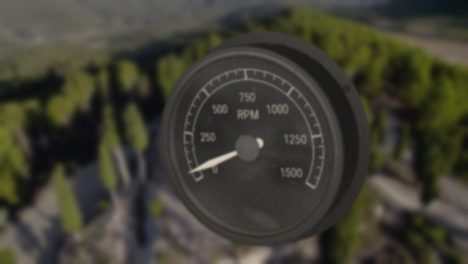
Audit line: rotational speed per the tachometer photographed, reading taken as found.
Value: 50 rpm
